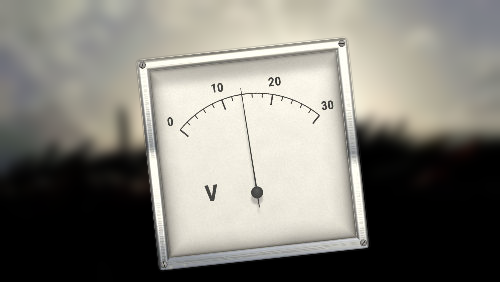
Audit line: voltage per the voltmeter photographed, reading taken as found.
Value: 14 V
